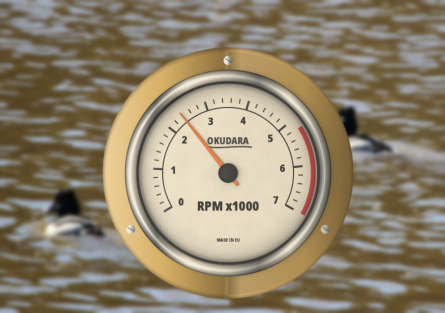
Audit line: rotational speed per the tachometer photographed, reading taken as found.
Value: 2400 rpm
